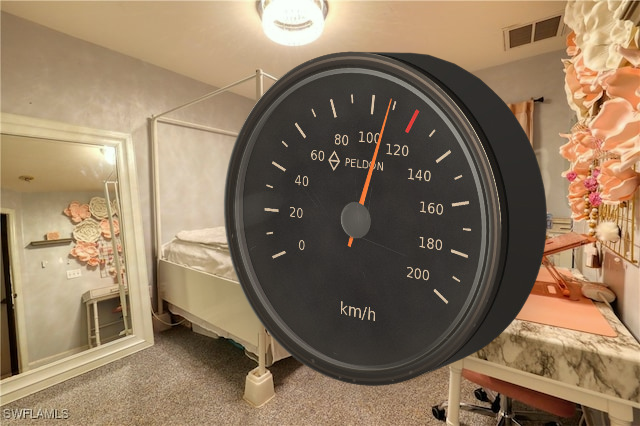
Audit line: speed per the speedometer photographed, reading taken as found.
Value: 110 km/h
